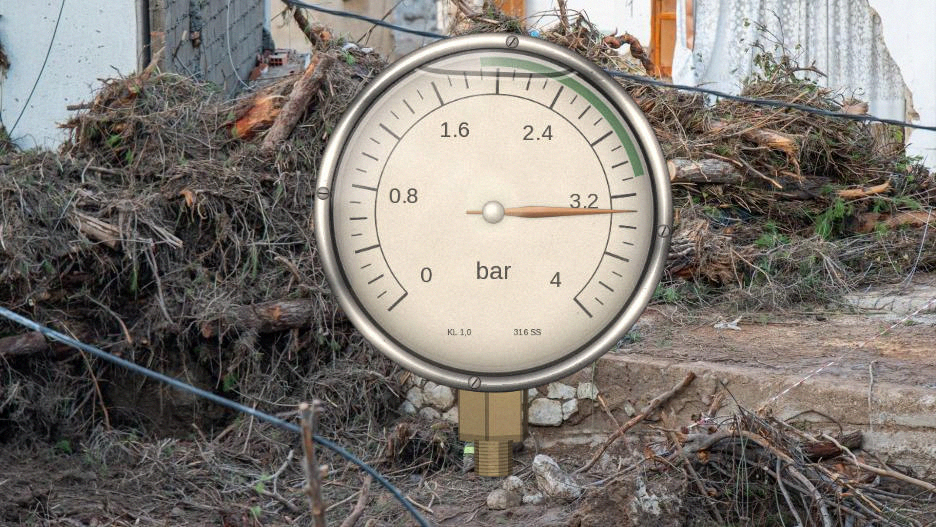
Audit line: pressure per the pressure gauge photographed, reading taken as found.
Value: 3.3 bar
